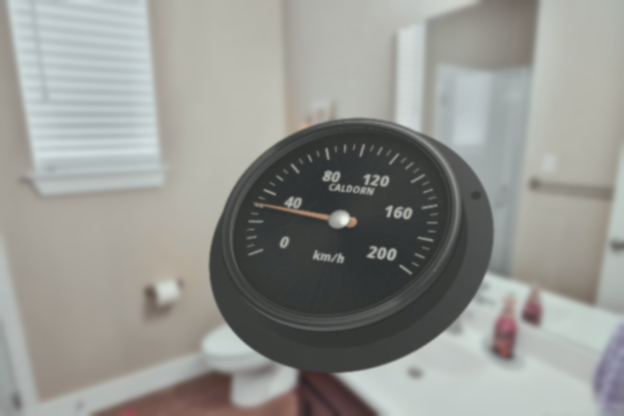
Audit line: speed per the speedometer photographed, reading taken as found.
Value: 30 km/h
